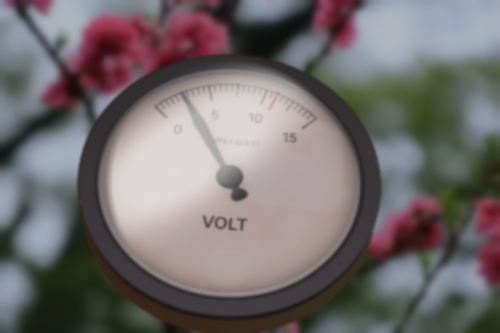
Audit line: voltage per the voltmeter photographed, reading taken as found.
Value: 2.5 V
